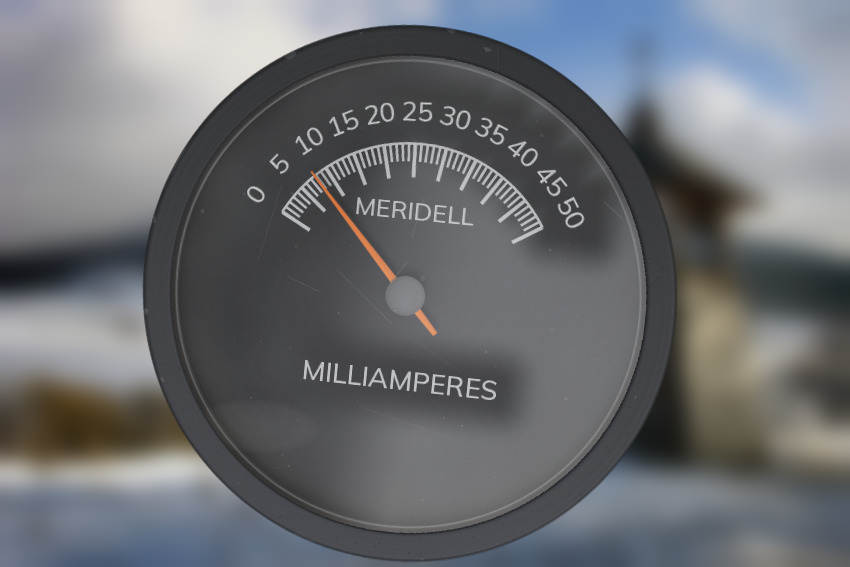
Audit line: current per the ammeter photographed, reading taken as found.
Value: 8 mA
